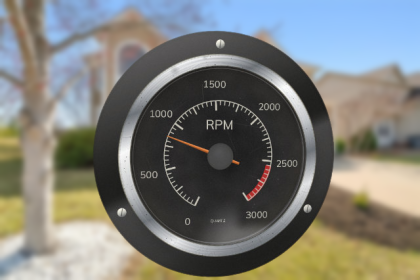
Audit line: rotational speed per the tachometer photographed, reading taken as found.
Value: 850 rpm
